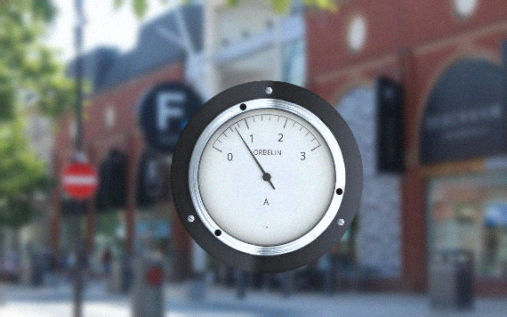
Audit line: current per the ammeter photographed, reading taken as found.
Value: 0.7 A
